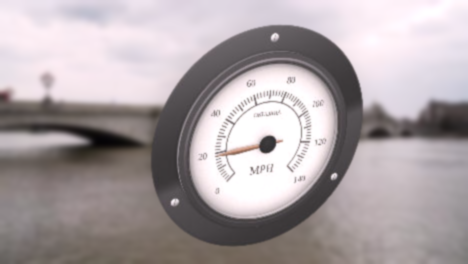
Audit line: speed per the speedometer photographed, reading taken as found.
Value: 20 mph
